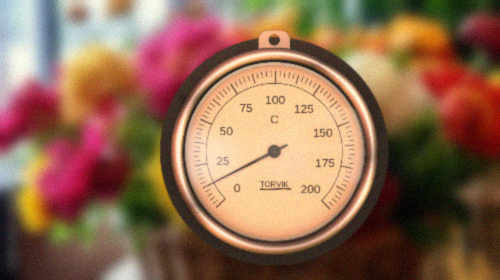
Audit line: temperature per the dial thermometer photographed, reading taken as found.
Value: 12.5 °C
